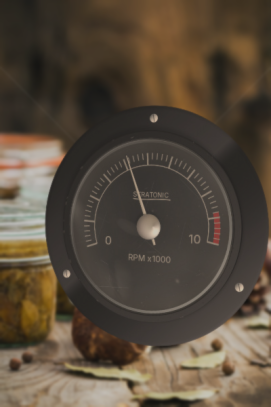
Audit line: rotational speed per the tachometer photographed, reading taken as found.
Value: 4200 rpm
